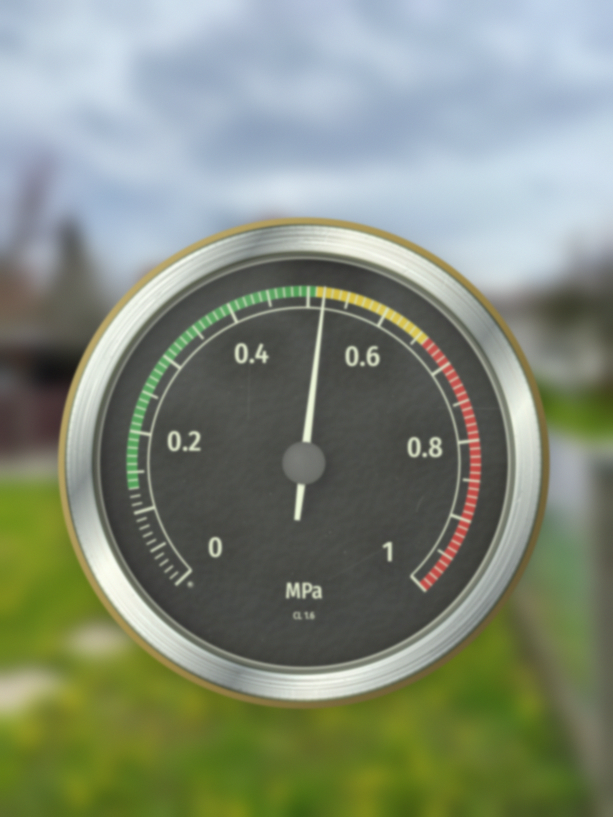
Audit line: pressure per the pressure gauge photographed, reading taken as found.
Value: 0.52 MPa
